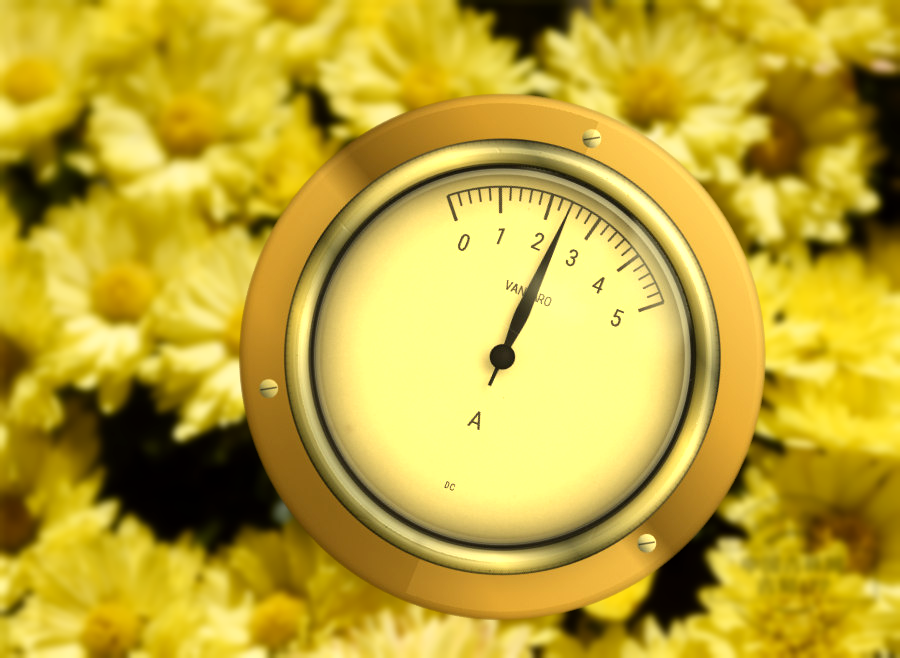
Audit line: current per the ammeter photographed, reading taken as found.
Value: 2.4 A
